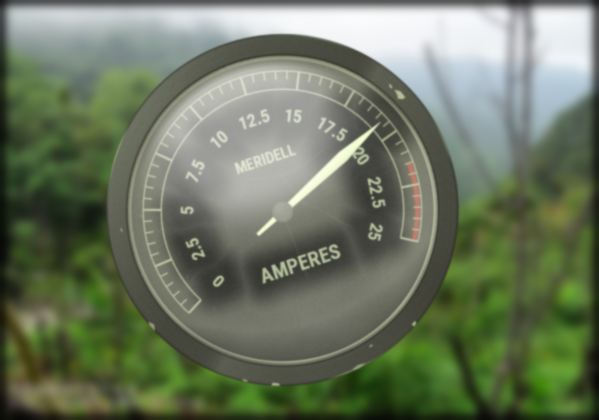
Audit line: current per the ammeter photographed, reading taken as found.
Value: 19.25 A
